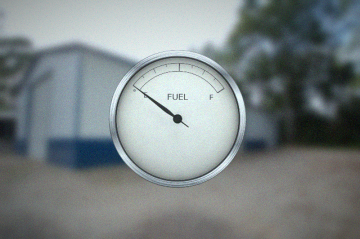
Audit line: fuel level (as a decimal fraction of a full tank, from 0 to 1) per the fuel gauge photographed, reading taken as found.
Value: 0
